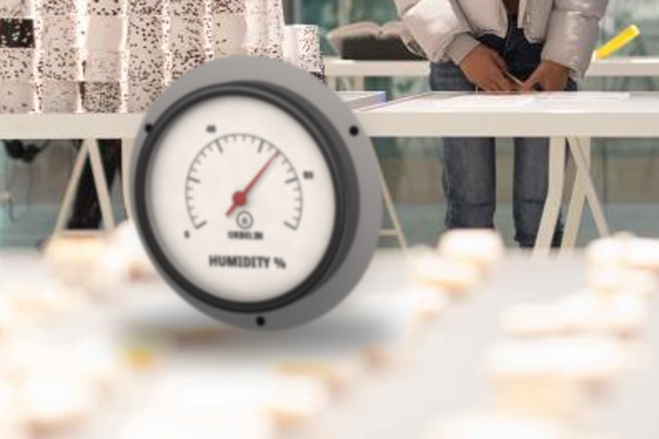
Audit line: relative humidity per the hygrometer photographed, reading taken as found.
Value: 68 %
